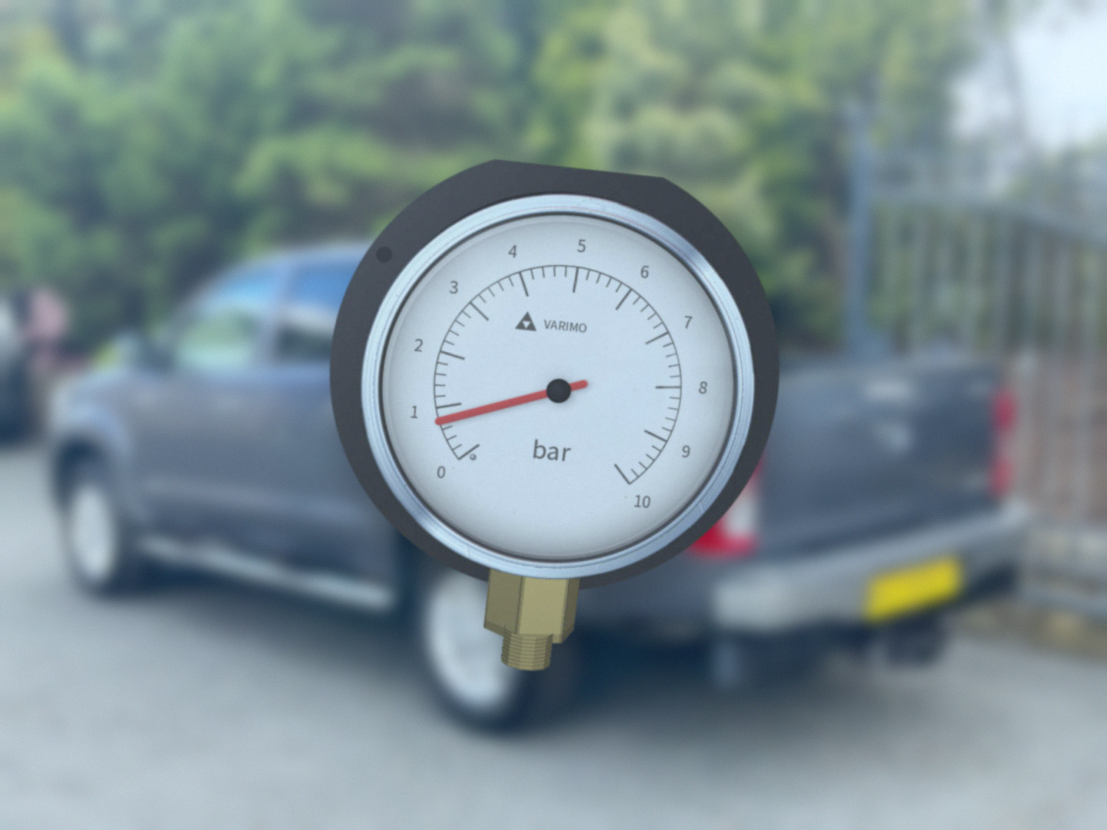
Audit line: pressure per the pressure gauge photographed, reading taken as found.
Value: 0.8 bar
